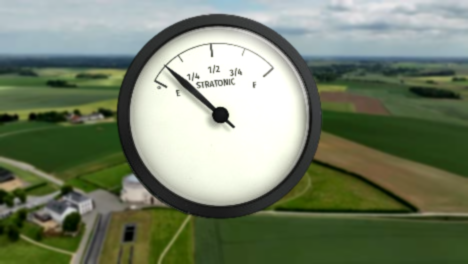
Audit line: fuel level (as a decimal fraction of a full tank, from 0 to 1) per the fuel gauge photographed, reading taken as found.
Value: 0.125
